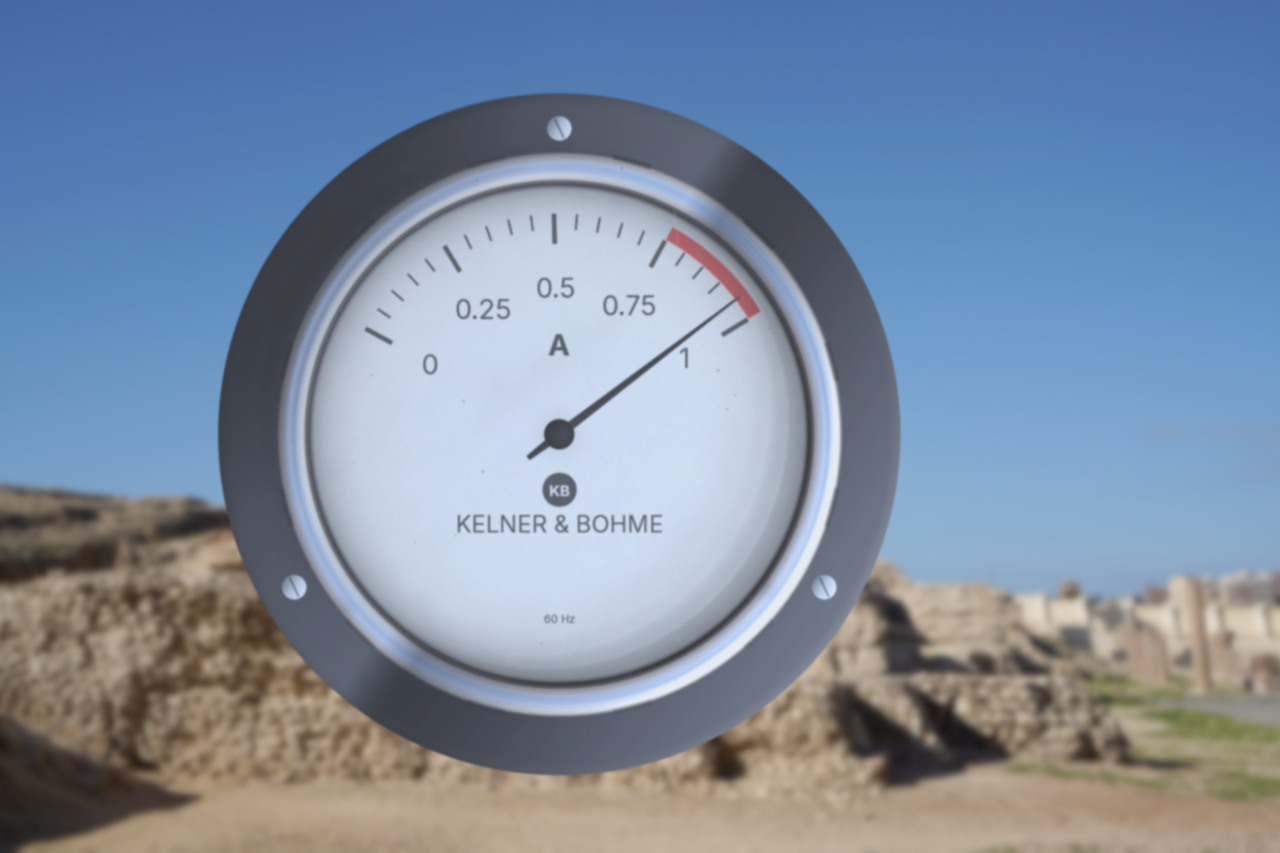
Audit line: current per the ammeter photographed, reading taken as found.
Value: 0.95 A
